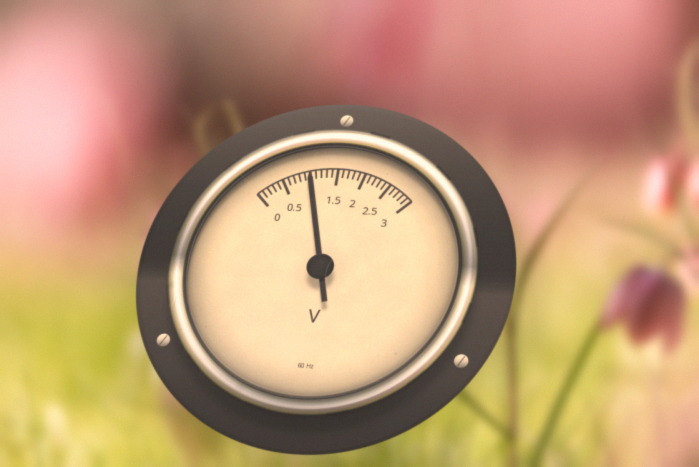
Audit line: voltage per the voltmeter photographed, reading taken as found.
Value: 1 V
